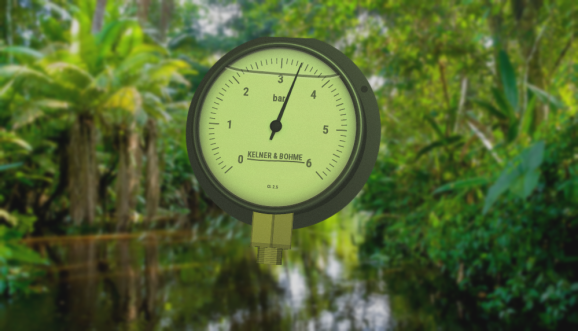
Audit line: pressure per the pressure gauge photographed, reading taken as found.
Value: 3.4 bar
